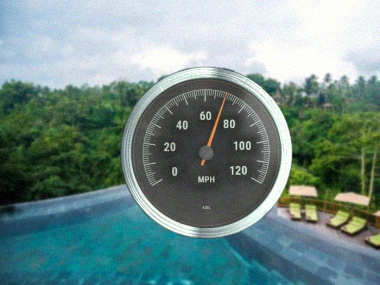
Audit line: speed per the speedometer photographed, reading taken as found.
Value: 70 mph
